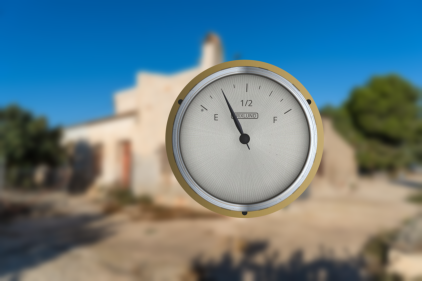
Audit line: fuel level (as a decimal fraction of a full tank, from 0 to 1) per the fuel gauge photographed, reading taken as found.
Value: 0.25
